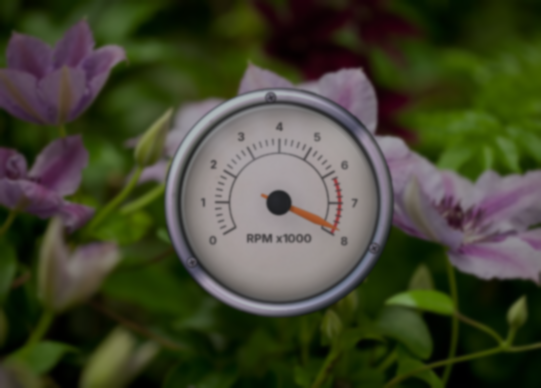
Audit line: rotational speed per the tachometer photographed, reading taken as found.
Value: 7800 rpm
